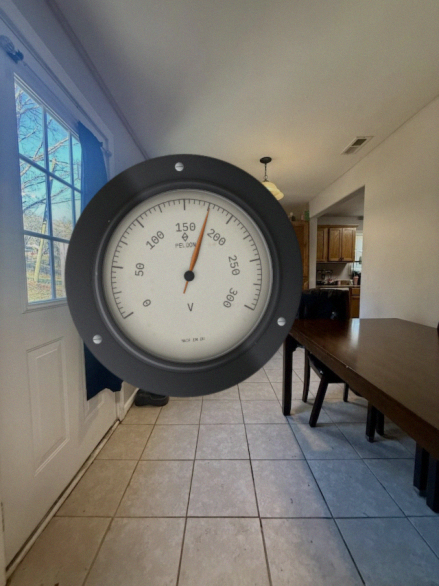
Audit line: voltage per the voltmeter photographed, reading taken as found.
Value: 175 V
